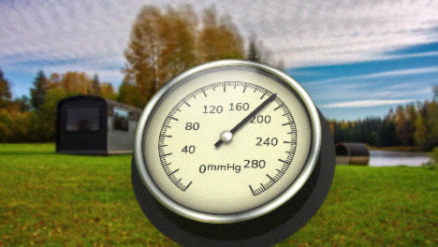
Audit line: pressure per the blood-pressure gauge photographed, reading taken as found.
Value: 190 mmHg
